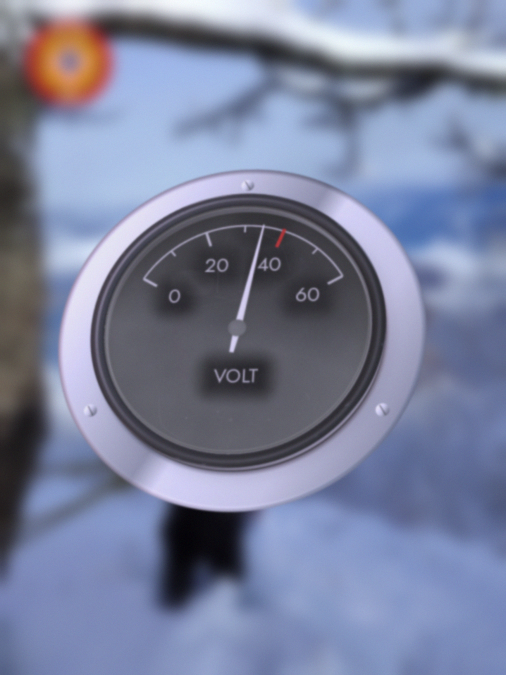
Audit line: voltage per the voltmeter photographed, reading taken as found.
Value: 35 V
